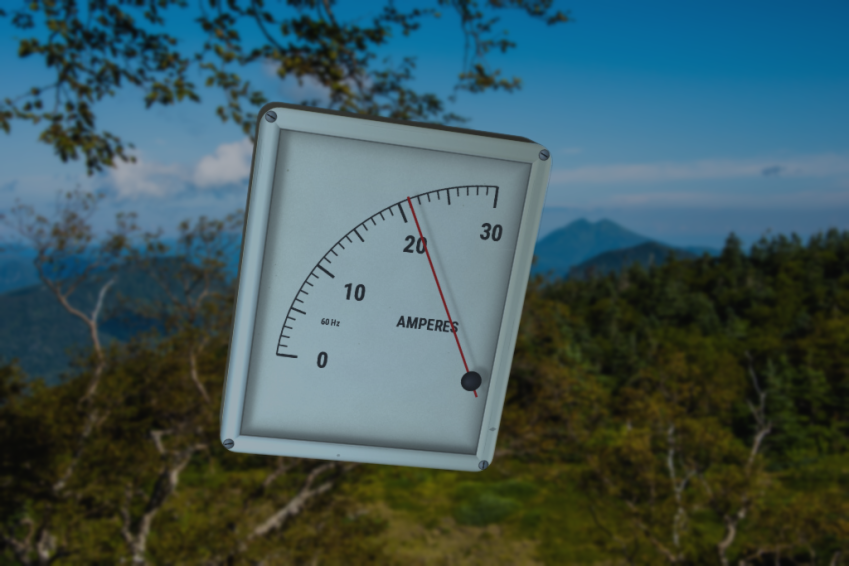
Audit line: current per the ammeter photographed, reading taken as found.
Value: 21 A
